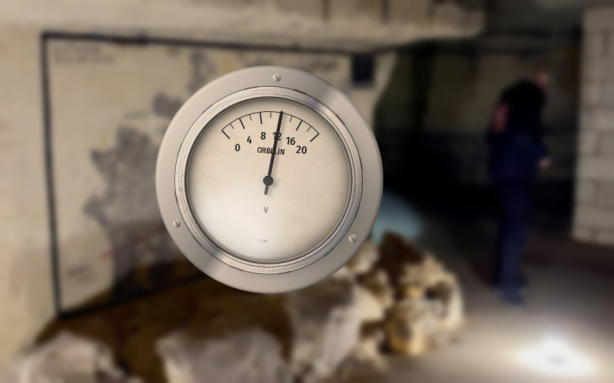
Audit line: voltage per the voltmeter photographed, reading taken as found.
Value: 12 V
